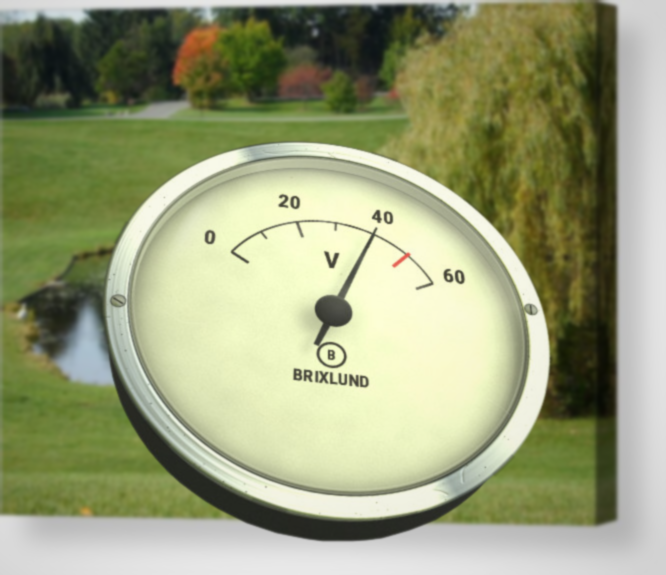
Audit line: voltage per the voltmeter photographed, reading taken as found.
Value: 40 V
